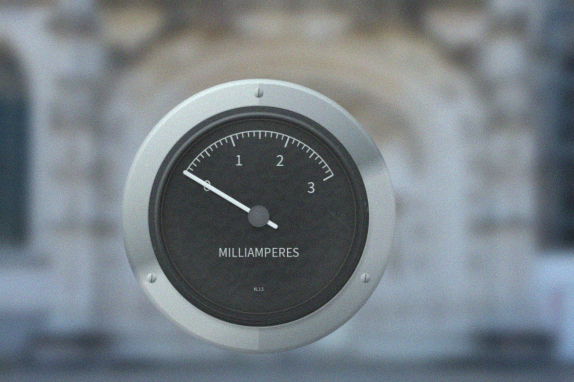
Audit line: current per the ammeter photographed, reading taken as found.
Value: 0 mA
